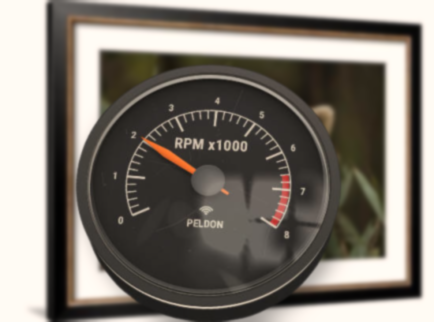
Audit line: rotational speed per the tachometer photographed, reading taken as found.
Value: 2000 rpm
